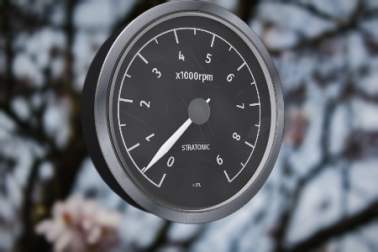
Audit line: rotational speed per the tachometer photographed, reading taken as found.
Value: 500 rpm
